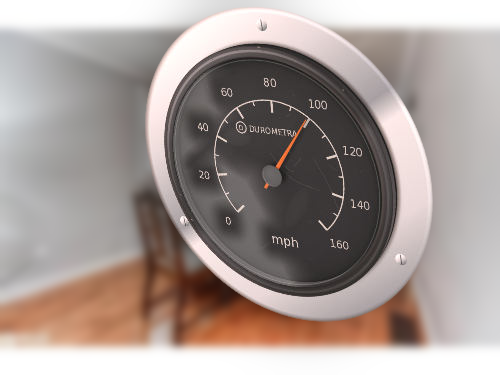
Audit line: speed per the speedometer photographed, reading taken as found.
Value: 100 mph
